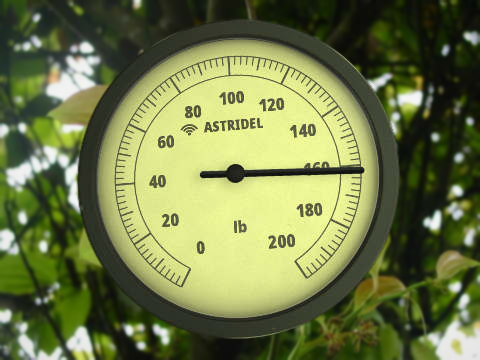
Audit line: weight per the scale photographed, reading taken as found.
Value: 162 lb
